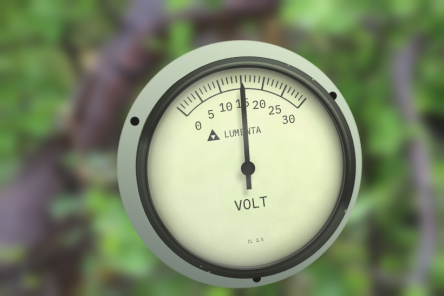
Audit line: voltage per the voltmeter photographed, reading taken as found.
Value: 15 V
